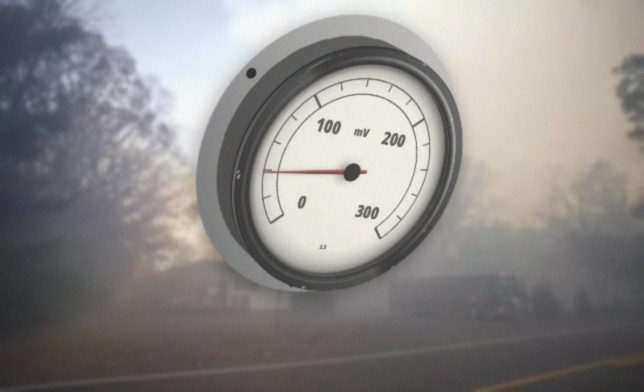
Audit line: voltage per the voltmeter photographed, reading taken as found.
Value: 40 mV
